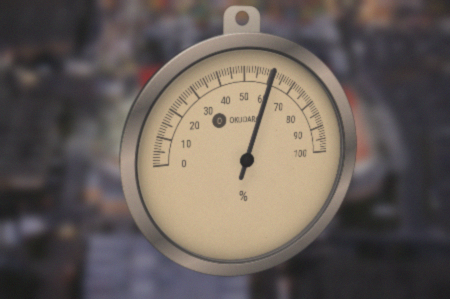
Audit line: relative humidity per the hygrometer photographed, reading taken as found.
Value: 60 %
